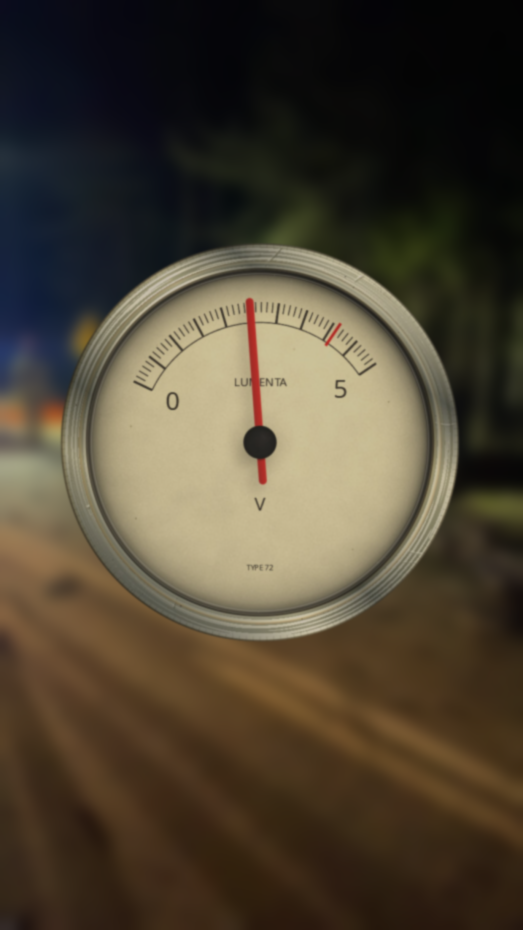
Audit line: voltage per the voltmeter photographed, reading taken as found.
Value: 2.5 V
